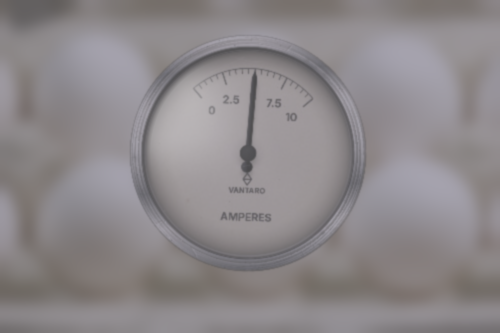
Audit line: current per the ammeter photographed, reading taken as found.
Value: 5 A
